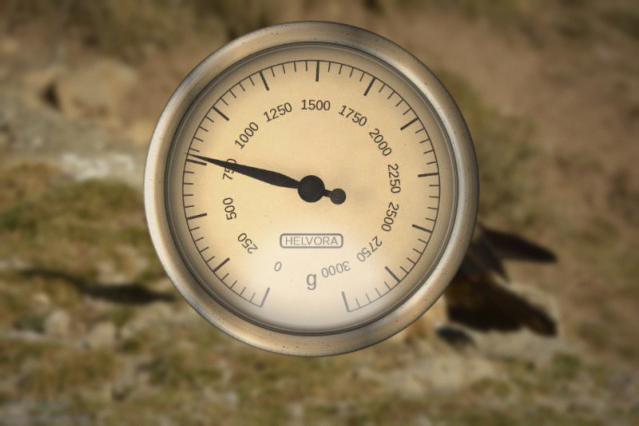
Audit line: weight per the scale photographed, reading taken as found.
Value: 775 g
